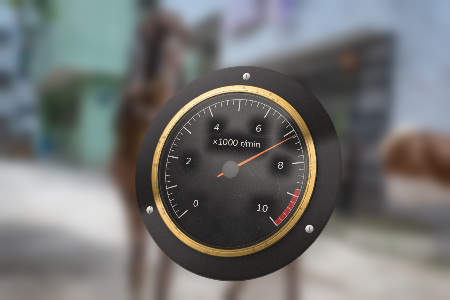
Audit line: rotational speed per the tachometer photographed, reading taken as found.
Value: 7200 rpm
